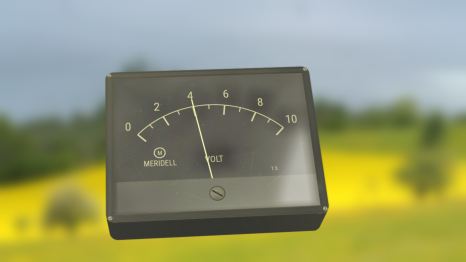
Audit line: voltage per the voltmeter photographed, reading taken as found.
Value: 4 V
